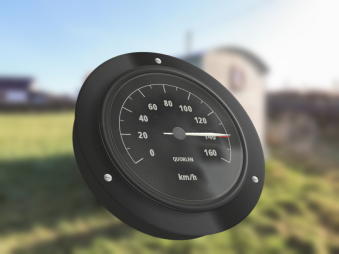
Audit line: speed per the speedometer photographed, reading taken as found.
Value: 140 km/h
